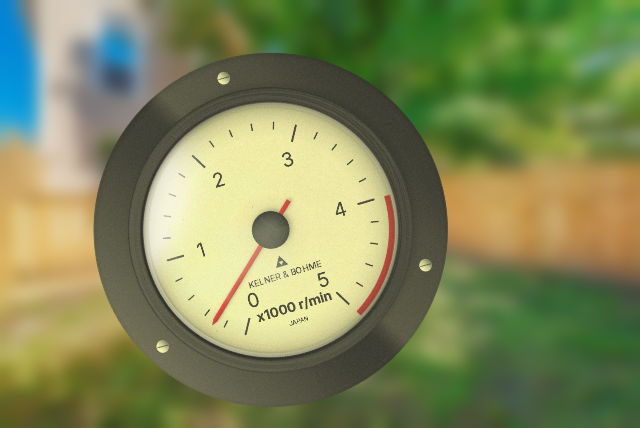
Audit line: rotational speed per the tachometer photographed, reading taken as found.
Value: 300 rpm
